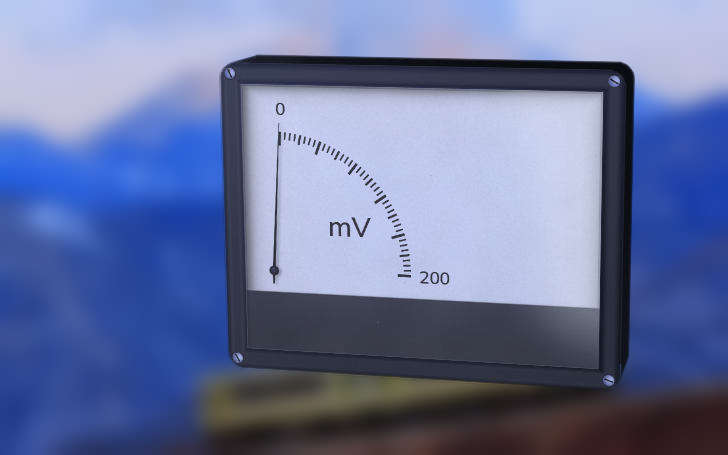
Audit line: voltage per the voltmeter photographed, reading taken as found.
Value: 0 mV
